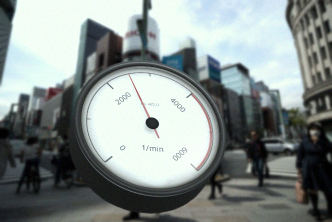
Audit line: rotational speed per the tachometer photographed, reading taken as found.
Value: 2500 rpm
